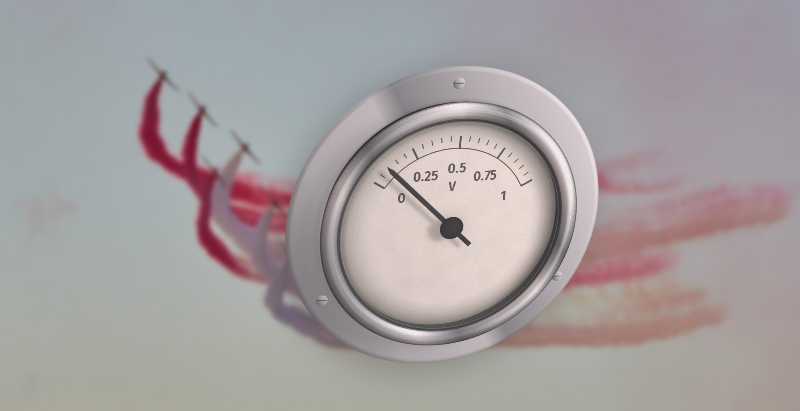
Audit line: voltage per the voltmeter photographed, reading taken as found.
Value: 0.1 V
